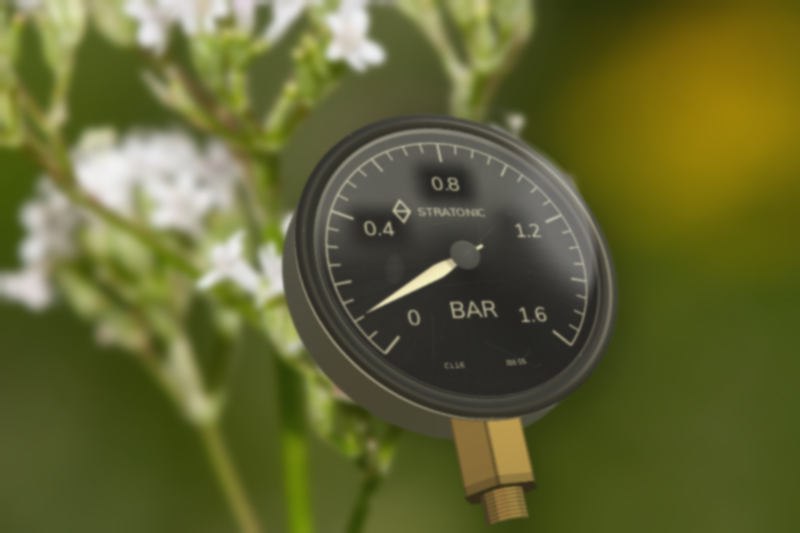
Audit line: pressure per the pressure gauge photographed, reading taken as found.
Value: 0.1 bar
